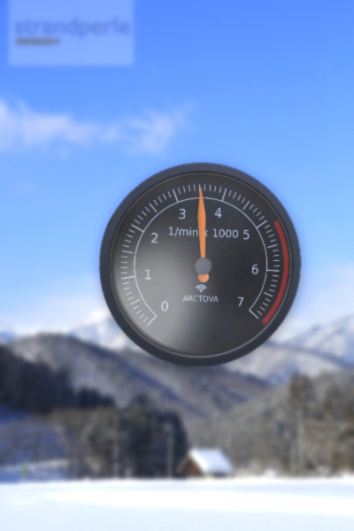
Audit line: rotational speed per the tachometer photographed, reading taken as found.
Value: 3500 rpm
